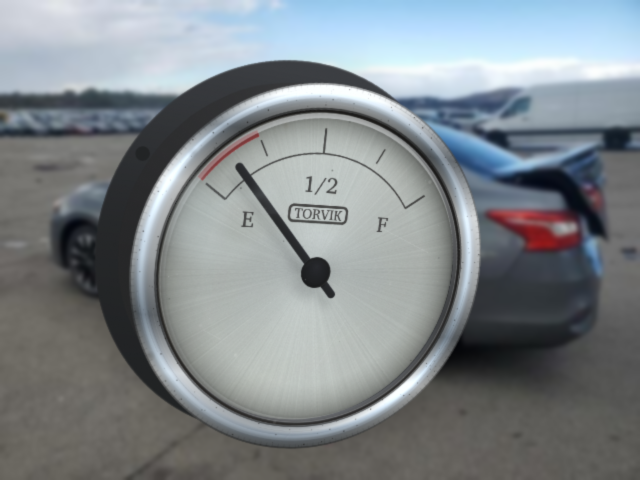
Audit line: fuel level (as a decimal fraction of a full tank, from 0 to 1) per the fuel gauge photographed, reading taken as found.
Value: 0.125
